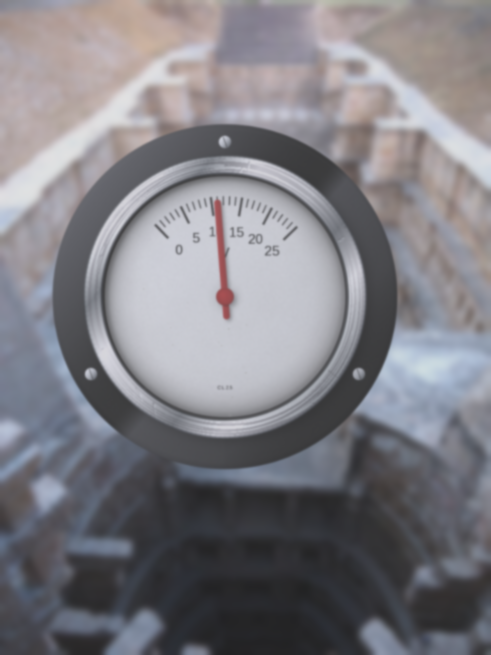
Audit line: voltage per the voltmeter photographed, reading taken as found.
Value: 11 V
